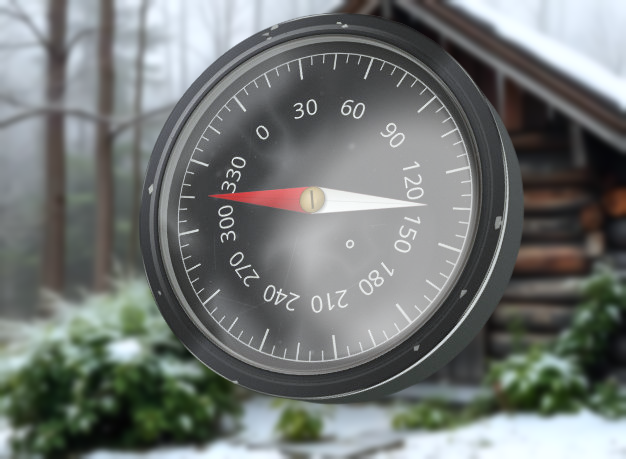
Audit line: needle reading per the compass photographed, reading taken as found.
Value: 315 °
